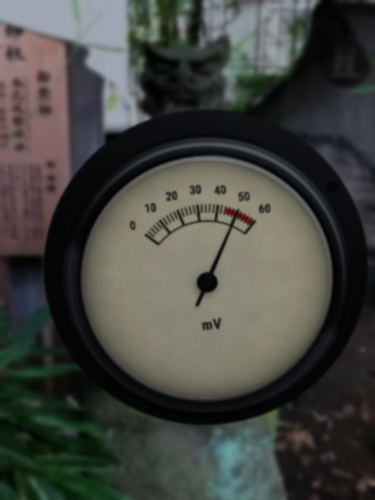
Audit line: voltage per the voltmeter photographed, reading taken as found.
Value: 50 mV
